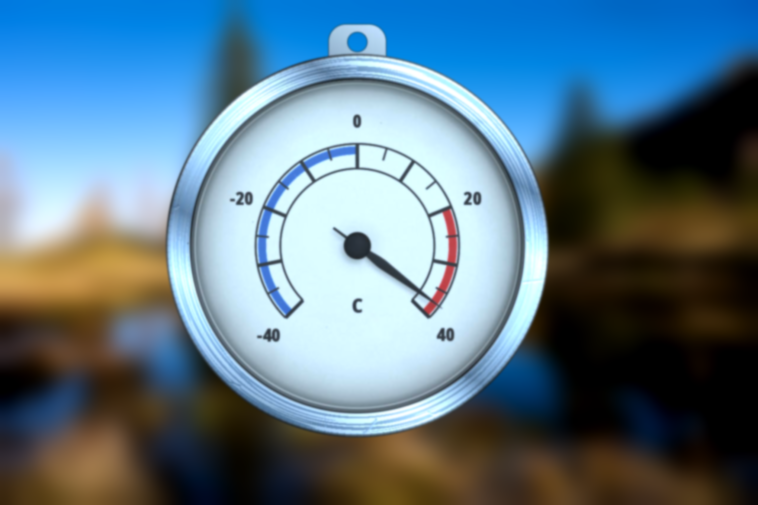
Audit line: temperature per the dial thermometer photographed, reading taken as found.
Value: 37.5 °C
